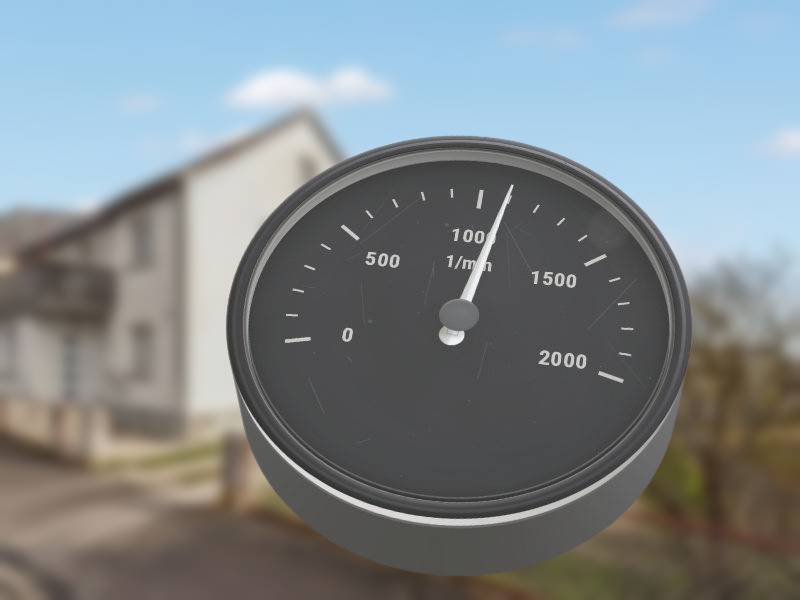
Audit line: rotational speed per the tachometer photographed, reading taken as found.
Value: 1100 rpm
